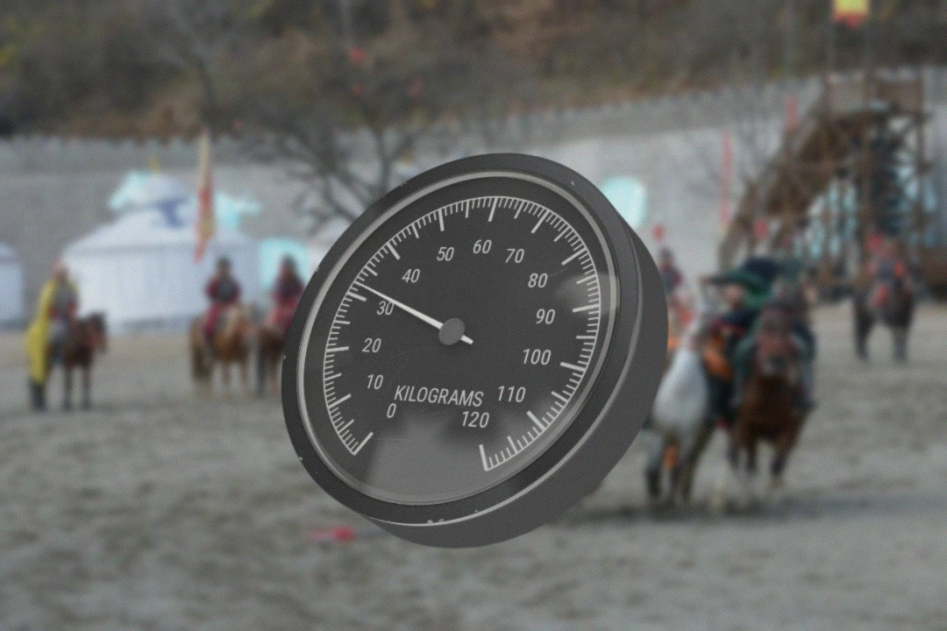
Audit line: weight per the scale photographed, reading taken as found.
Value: 32 kg
